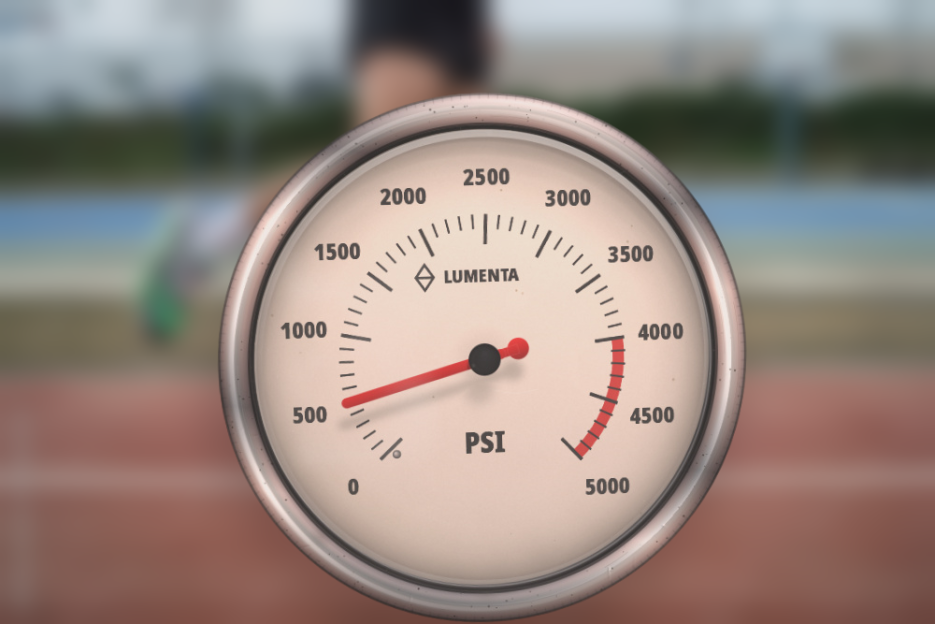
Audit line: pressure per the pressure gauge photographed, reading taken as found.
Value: 500 psi
